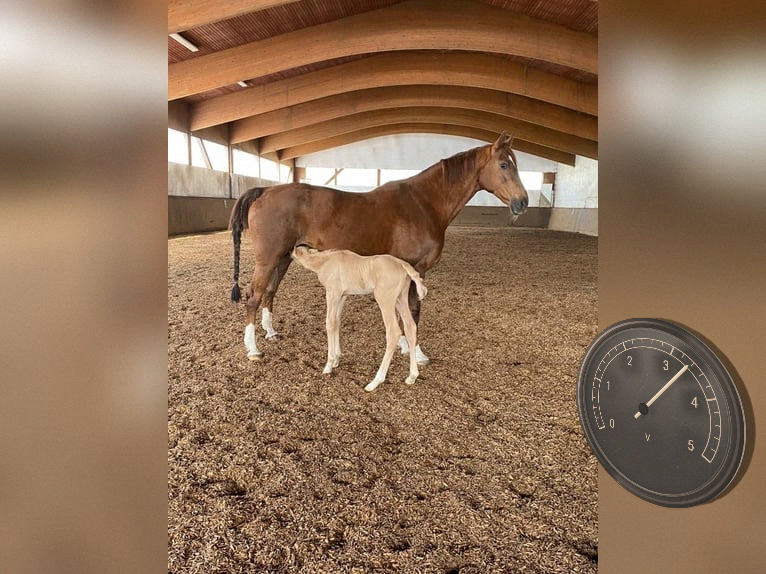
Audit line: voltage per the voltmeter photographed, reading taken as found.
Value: 3.4 V
